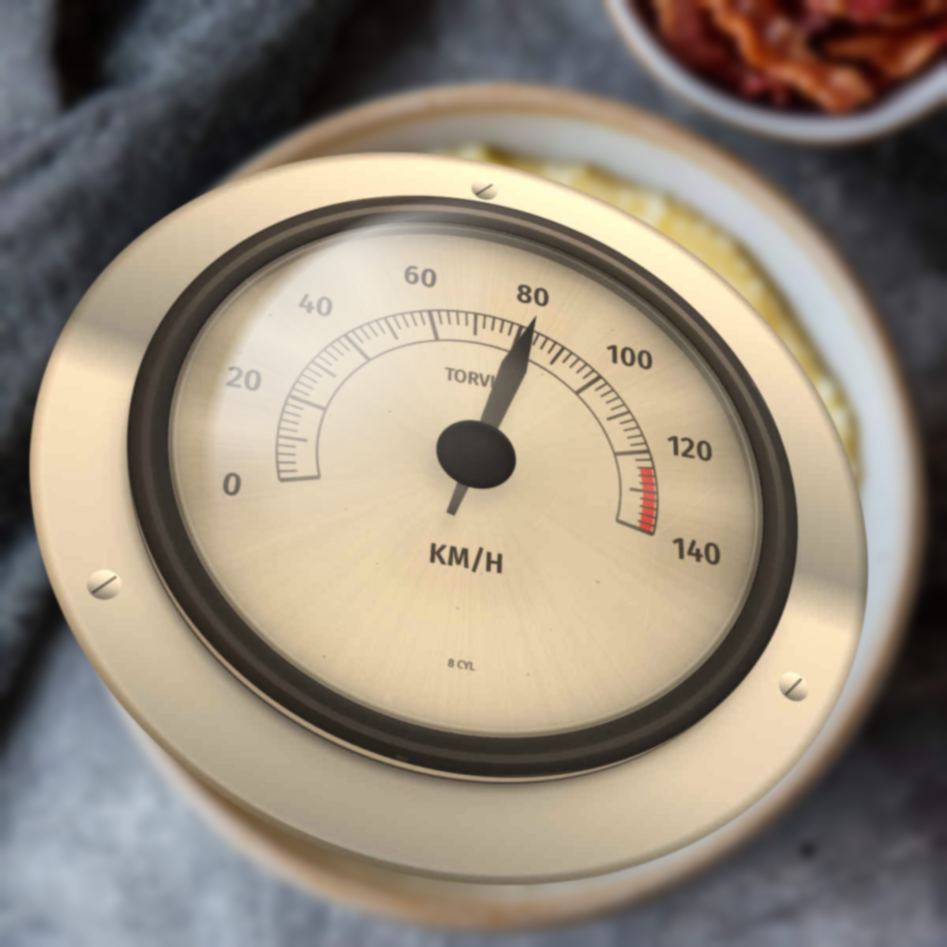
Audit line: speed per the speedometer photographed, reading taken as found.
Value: 82 km/h
